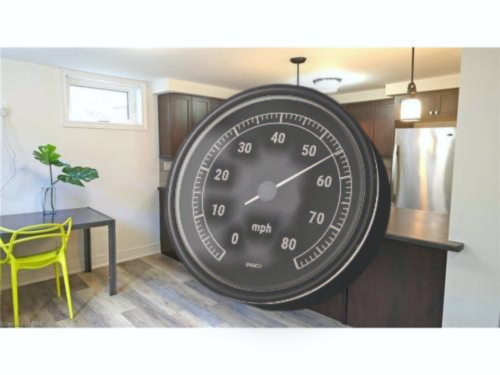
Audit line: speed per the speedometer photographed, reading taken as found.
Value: 55 mph
